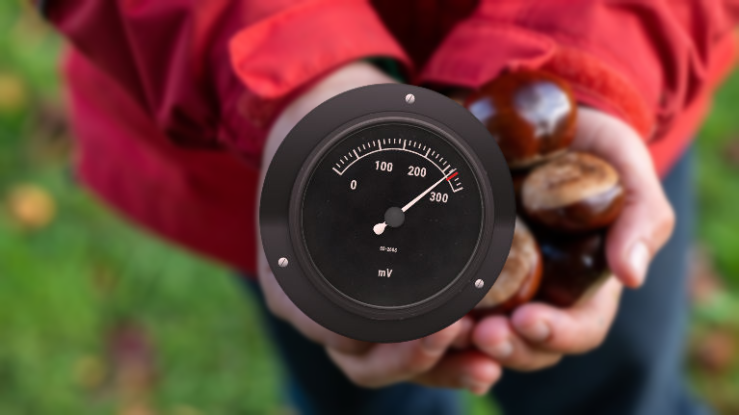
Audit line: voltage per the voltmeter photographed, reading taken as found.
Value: 260 mV
